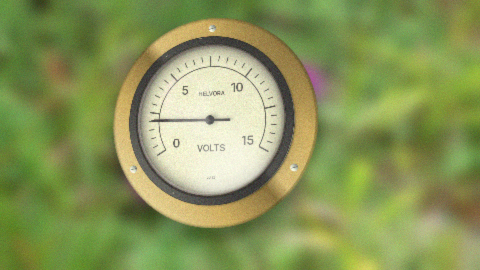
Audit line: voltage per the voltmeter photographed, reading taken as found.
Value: 2 V
